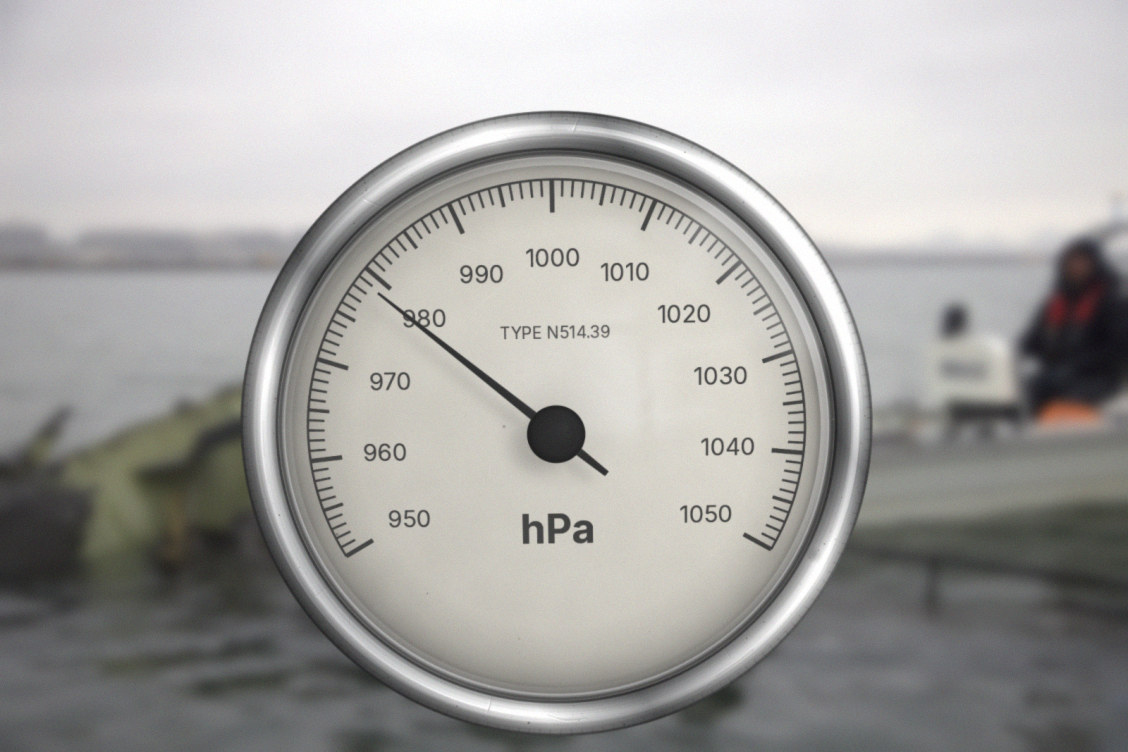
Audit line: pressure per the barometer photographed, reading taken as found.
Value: 979 hPa
